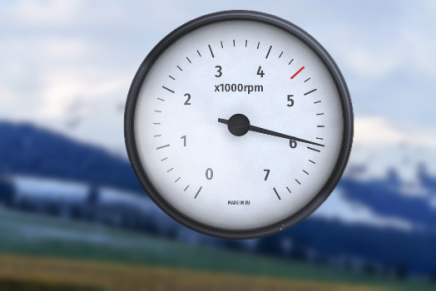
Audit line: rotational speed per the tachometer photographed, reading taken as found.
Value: 5900 rpm
